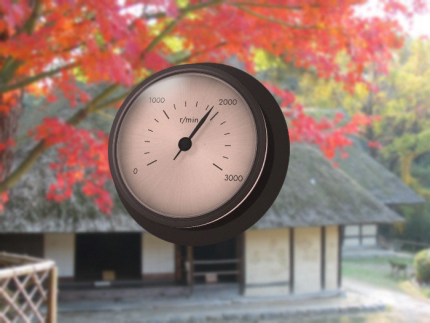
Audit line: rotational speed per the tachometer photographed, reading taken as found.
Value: 1900 rpm
